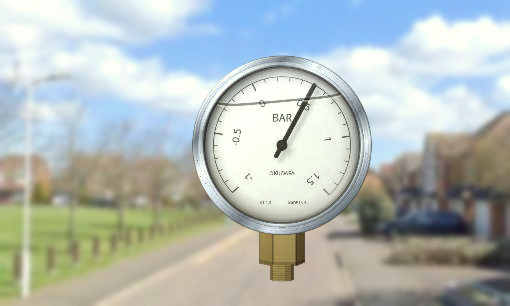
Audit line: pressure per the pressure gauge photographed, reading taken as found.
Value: 0.5 bar
